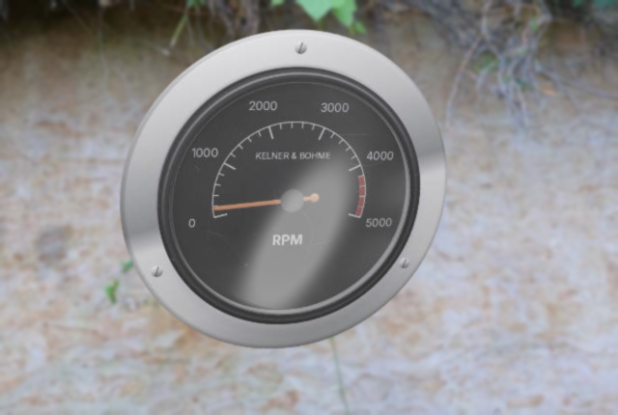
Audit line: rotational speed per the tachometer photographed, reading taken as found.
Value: 200 rpm
